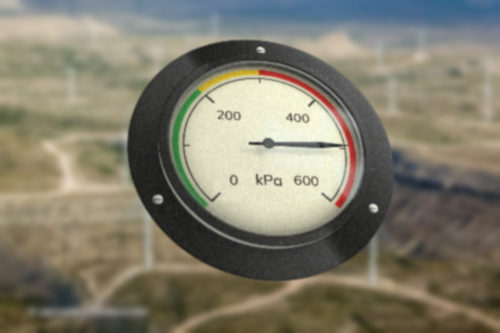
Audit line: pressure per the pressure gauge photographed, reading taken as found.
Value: 500 kPa
